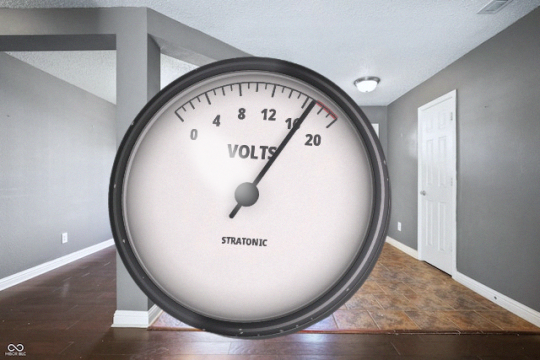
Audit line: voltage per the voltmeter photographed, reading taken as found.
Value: 17 V
